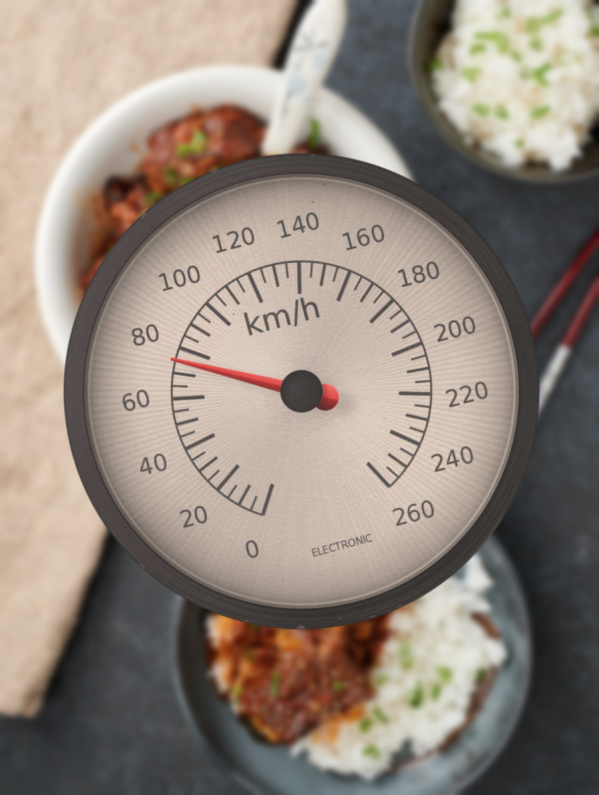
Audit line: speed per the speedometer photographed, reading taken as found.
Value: 75 km/h
